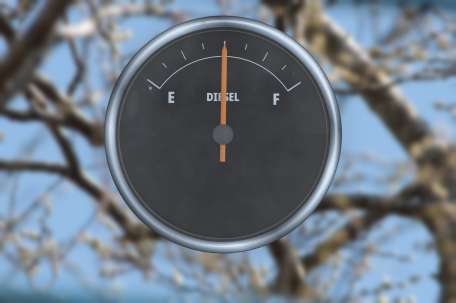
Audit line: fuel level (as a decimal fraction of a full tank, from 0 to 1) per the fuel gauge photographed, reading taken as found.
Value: 0.5
